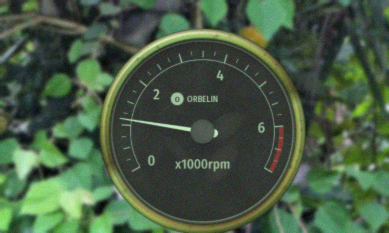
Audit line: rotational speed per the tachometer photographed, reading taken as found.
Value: 1125 rpm
